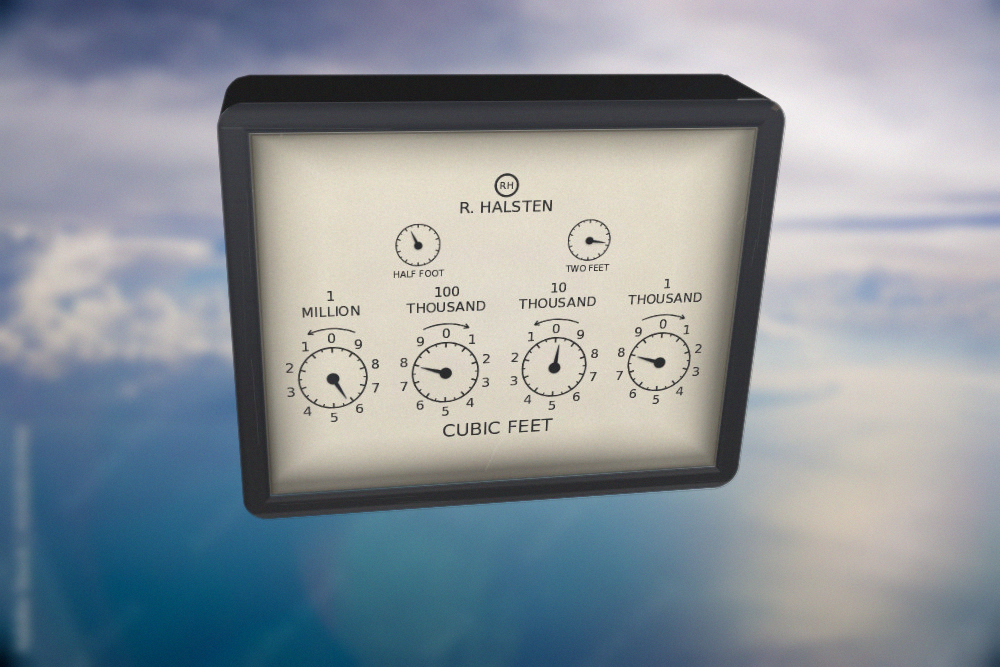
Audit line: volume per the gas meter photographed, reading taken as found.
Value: 579800 ft³
